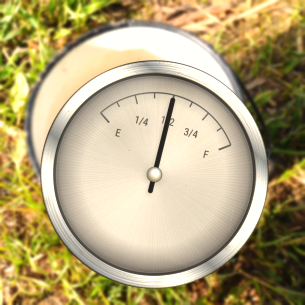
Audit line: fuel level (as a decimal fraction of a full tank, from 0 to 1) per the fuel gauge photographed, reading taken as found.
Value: 0.5
